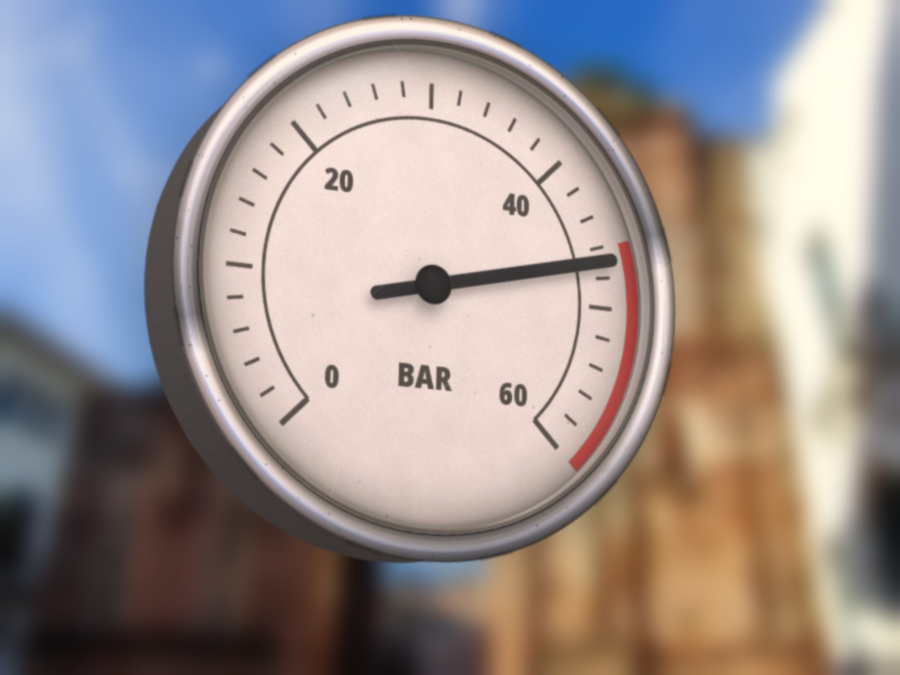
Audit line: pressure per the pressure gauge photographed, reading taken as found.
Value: 47 bar
